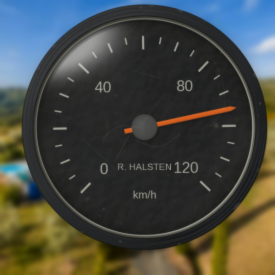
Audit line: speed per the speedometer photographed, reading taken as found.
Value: 95 km/h
